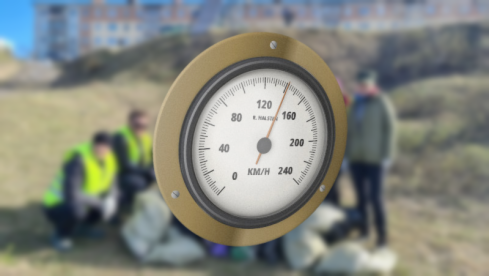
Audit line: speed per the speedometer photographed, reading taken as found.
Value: 140 km/h
